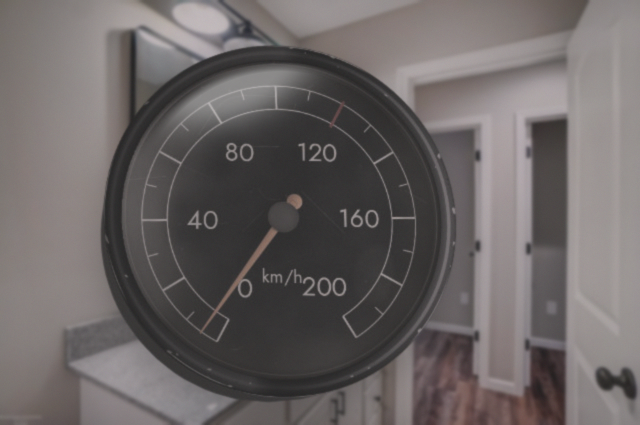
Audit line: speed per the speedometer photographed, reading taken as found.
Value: 5 km/h
